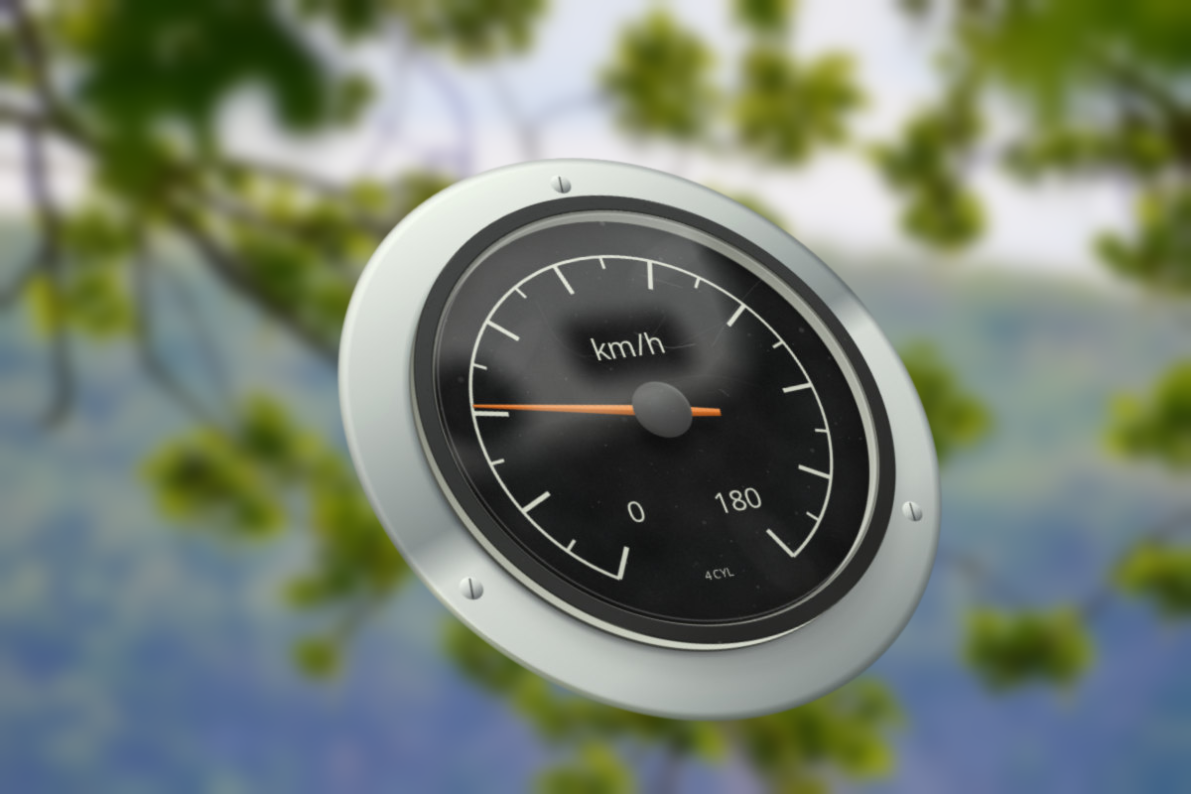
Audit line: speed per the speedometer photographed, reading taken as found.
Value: 40 km/h
